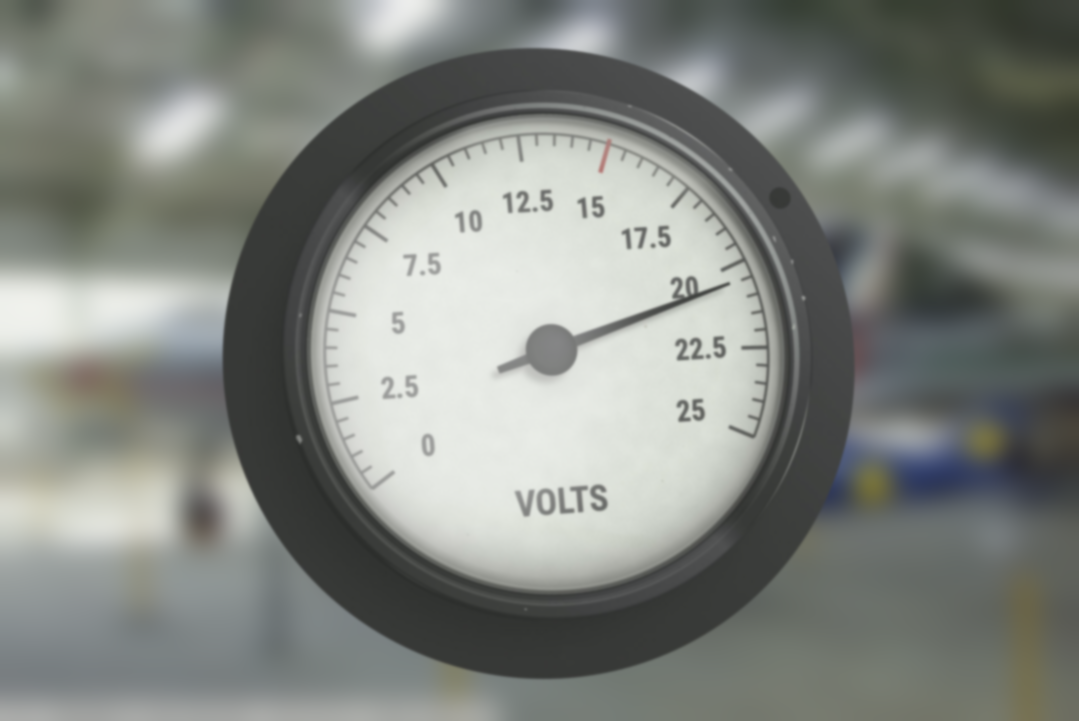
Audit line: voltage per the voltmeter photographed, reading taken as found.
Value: 20.5 V
